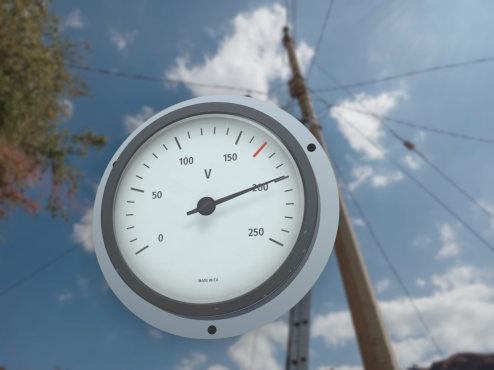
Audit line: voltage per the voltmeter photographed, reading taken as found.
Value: 200 V
